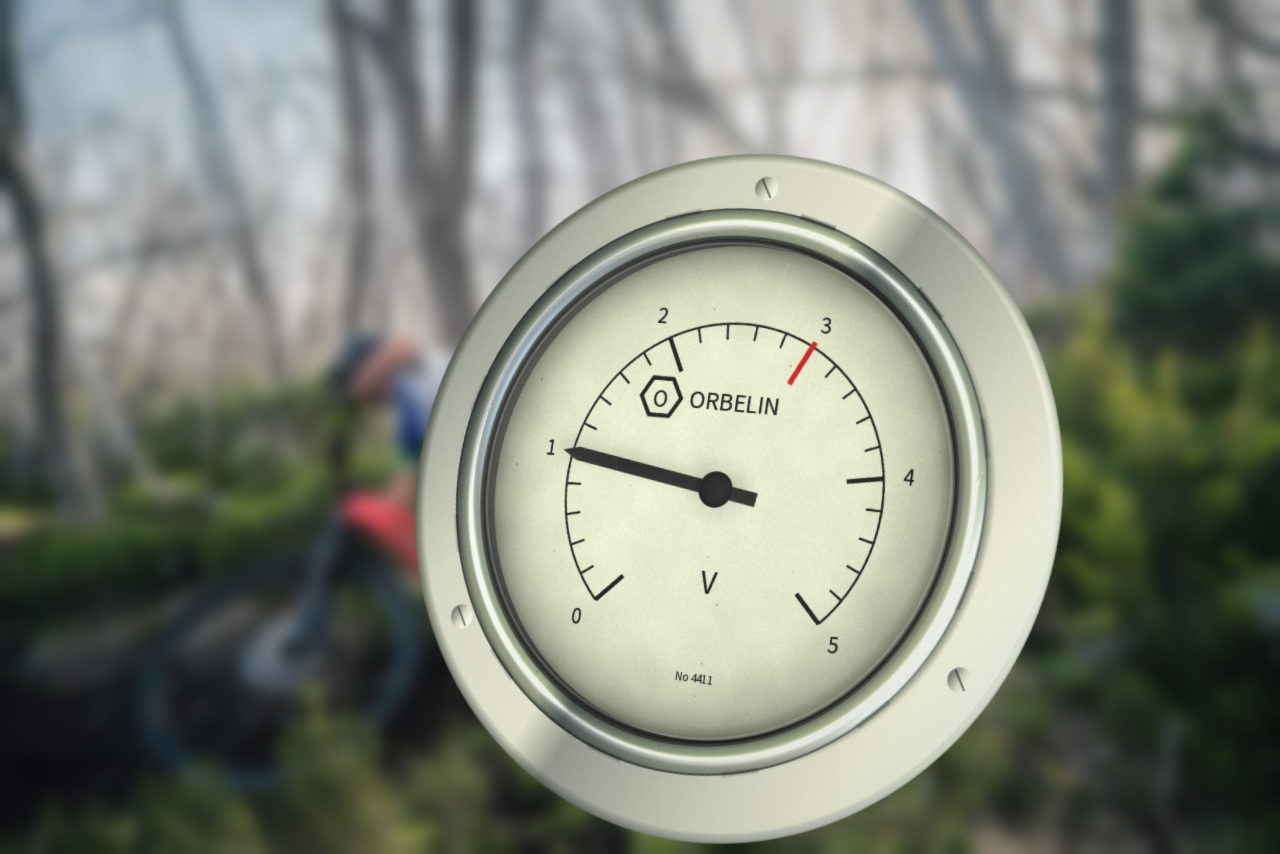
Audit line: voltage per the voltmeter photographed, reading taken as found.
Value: 1 V
